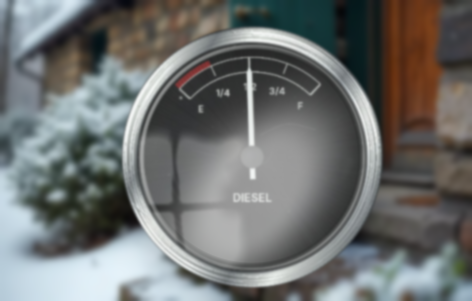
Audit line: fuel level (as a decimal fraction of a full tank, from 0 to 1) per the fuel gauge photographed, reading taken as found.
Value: 0.5
